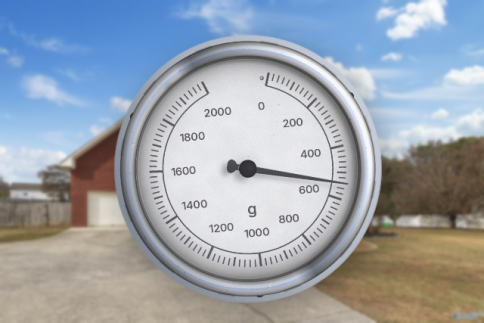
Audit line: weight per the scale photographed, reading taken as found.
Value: 540 g
